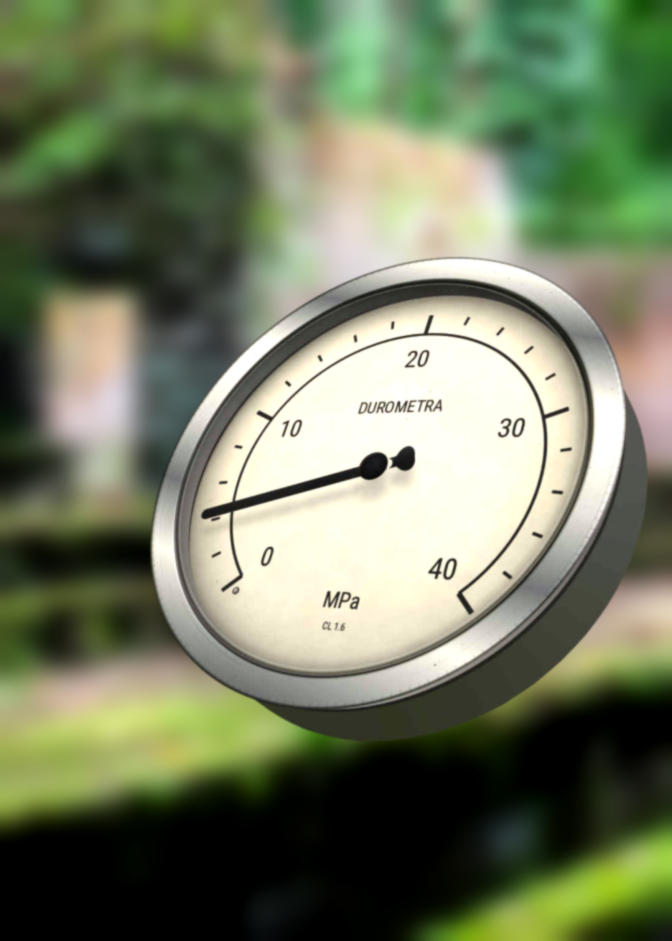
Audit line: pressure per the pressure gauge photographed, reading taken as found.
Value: 4 MPa
